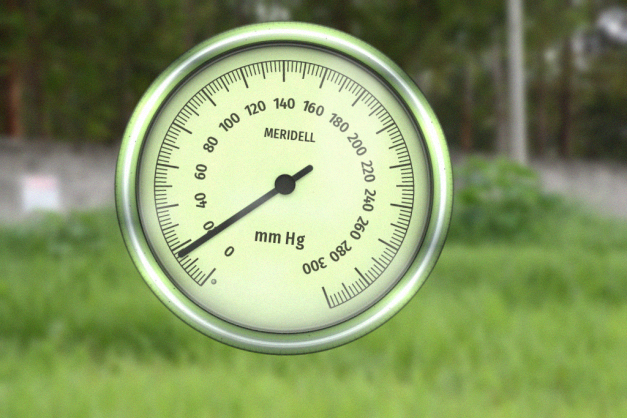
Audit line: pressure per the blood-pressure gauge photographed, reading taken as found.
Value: 16 mmHg
